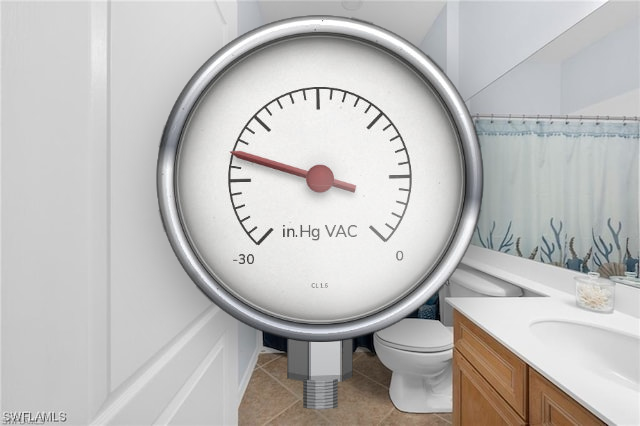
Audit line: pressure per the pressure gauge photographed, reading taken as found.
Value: -23 inHg
